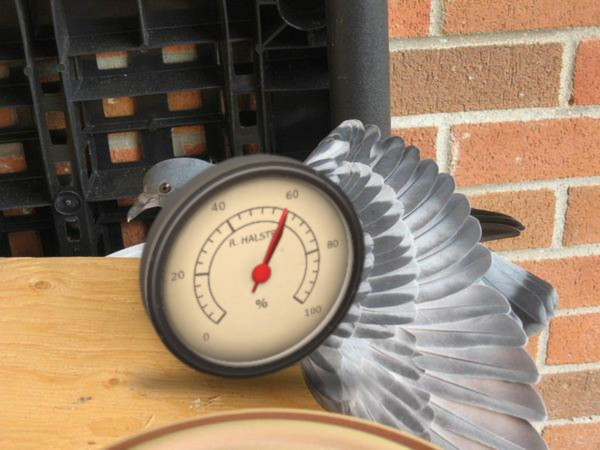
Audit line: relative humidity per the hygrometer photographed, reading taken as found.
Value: 60 %
